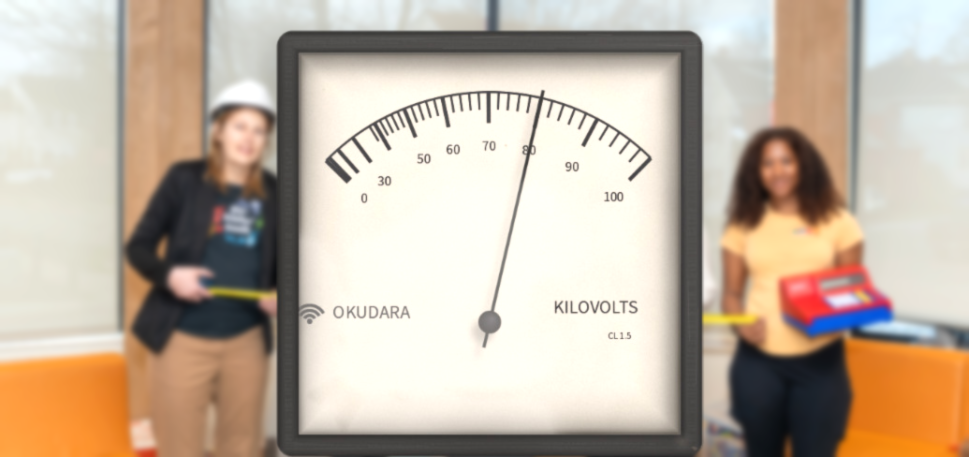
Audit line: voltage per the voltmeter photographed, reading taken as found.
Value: 80 kV
